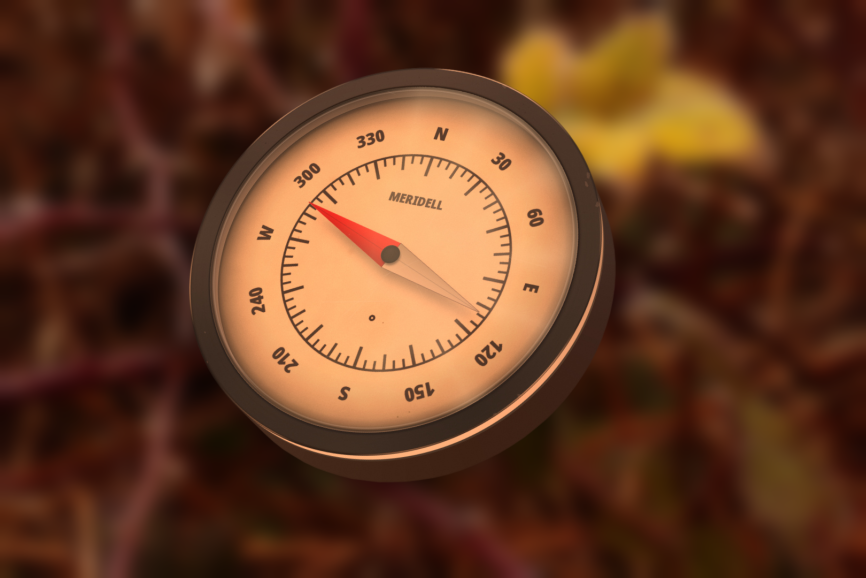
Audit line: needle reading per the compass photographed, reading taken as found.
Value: 290 °
